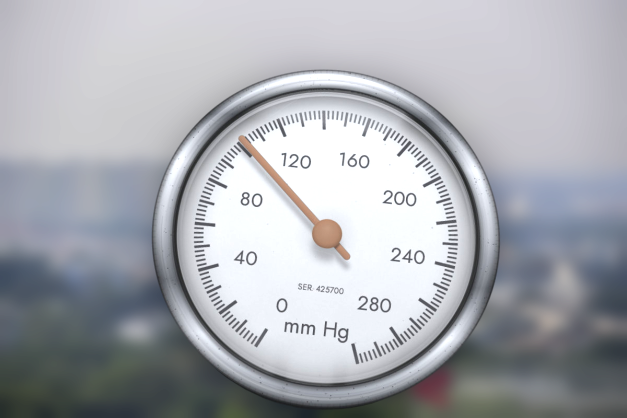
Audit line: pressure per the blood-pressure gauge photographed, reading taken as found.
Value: 102 mmHg
